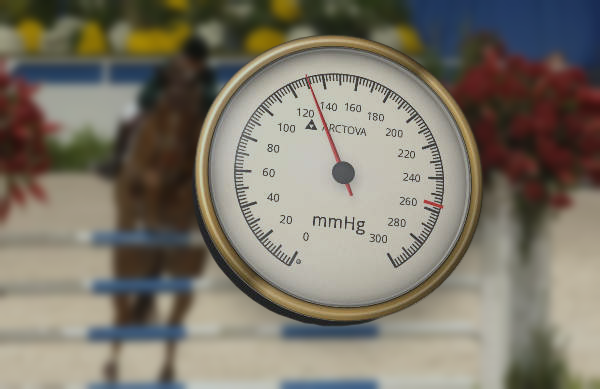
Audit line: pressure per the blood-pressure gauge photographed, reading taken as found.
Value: 130 mmHg
